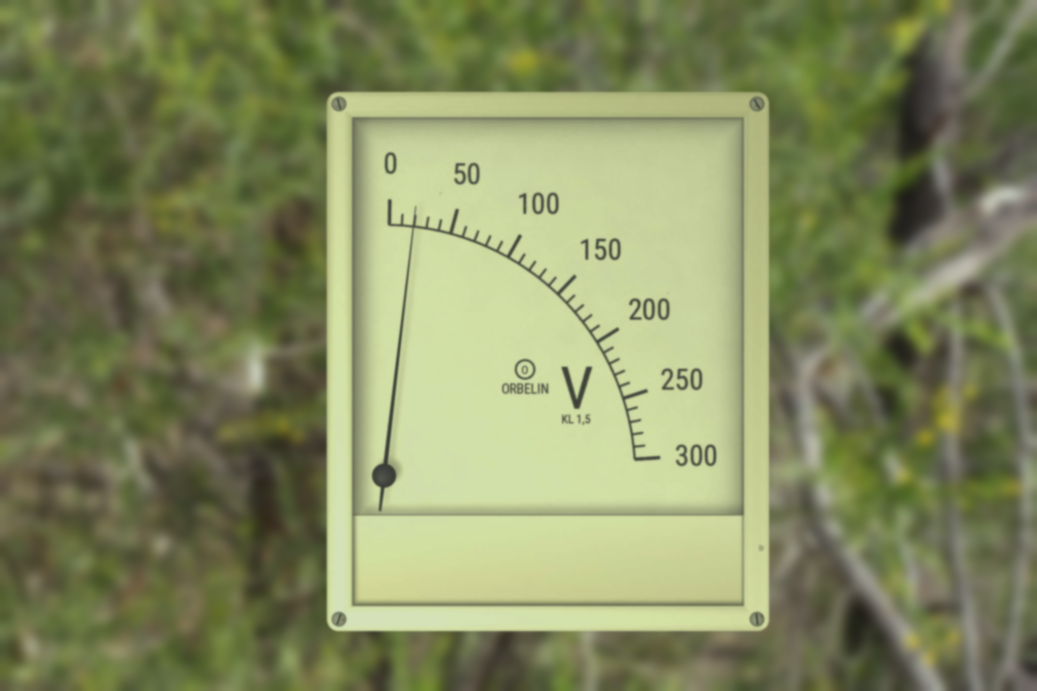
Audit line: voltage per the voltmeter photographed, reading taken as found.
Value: 20 V
